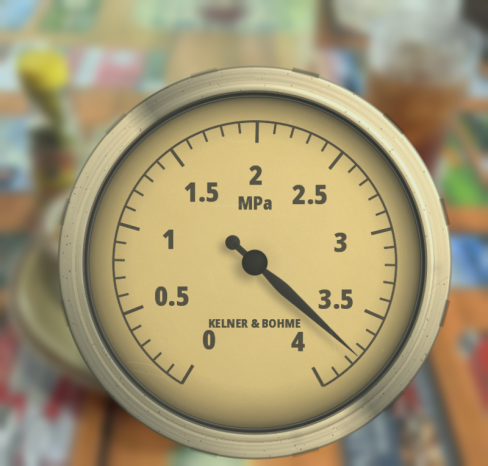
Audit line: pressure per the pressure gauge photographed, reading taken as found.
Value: 3.75 MPa
